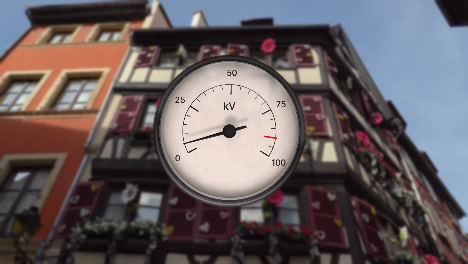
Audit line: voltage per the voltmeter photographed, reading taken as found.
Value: 5 kV
